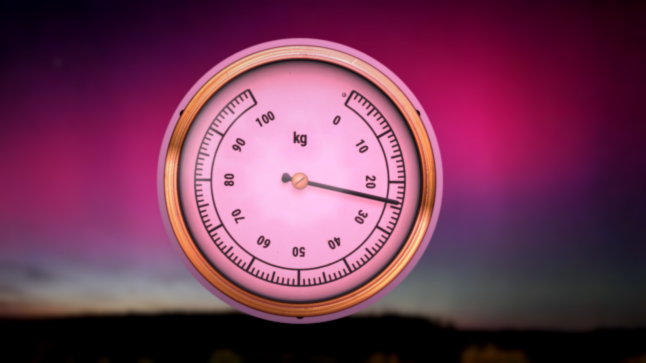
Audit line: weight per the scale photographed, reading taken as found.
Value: 24 kg
